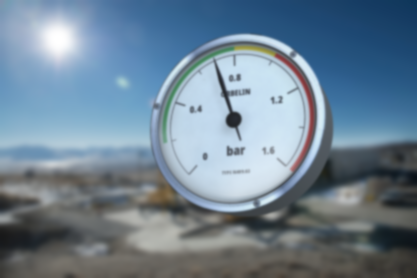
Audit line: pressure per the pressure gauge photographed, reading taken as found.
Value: 0.7 bar
